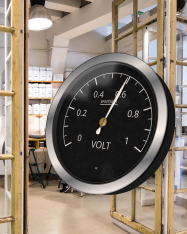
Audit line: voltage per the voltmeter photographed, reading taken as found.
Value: 0.6 V
